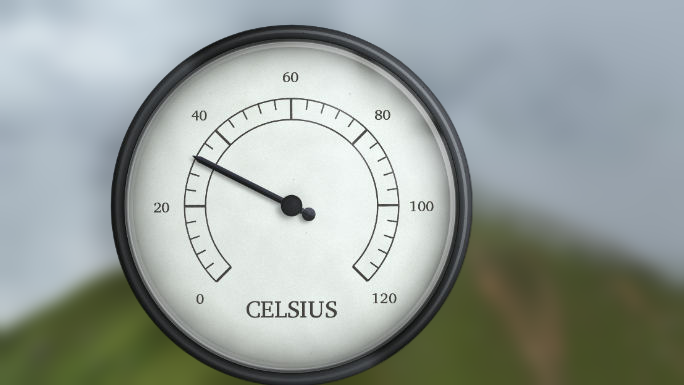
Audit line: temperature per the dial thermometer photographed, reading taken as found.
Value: 32 °C
